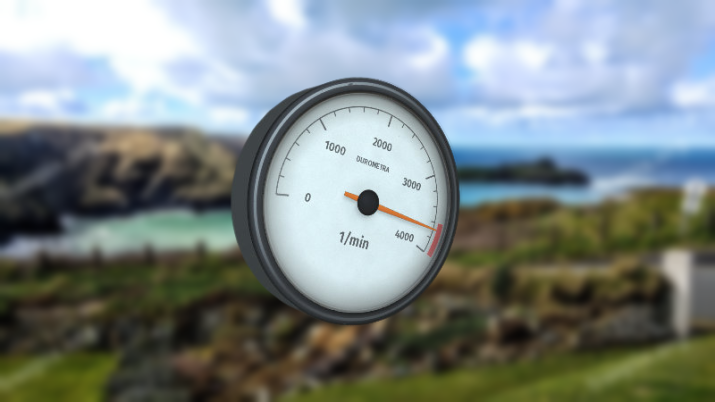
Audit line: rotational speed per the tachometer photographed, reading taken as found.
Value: 3700 rpm
